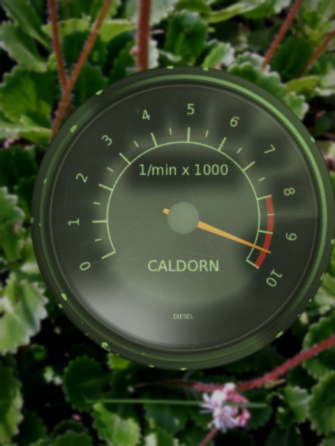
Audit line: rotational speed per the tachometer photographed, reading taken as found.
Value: 9500 rpm
